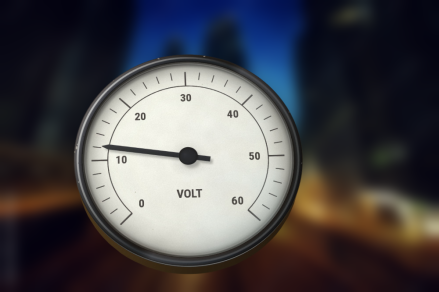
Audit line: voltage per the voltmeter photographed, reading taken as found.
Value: 12 V
